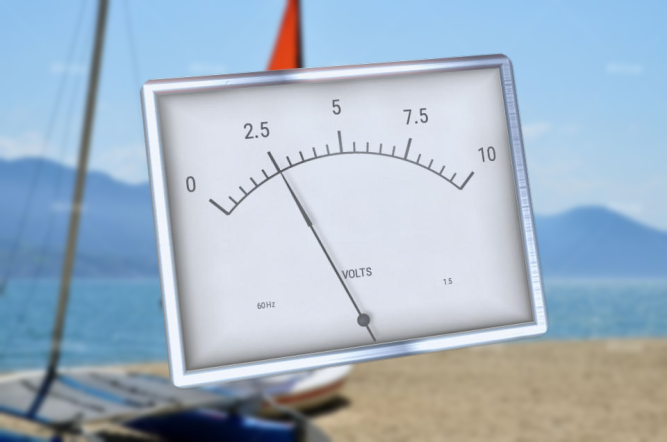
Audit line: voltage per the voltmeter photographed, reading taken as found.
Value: 2.5 V
